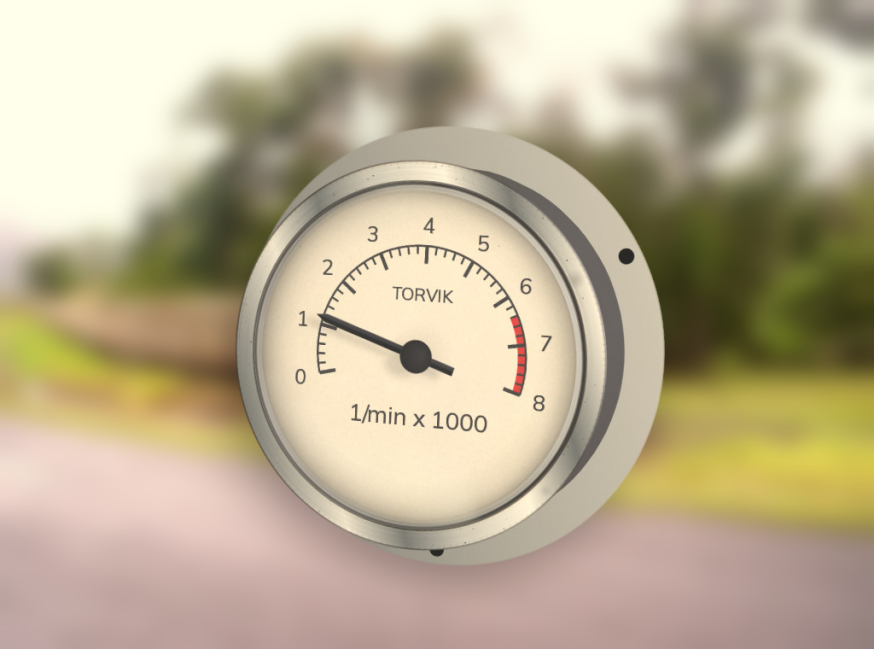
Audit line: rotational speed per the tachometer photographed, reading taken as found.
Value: 1200 rpm
